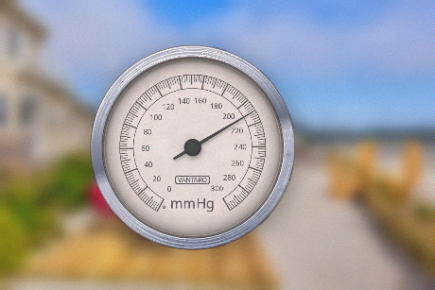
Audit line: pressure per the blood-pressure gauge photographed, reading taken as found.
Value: 210 mmHg
